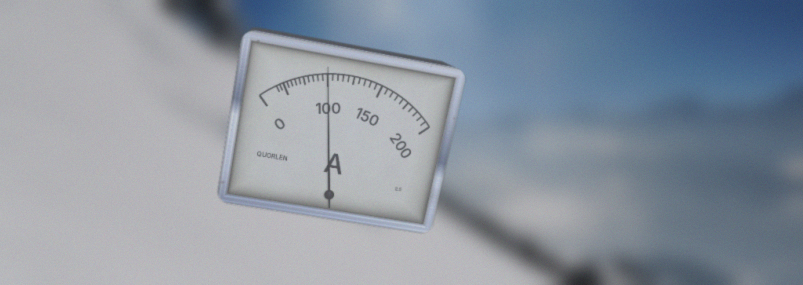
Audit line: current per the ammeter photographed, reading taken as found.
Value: 100 A
